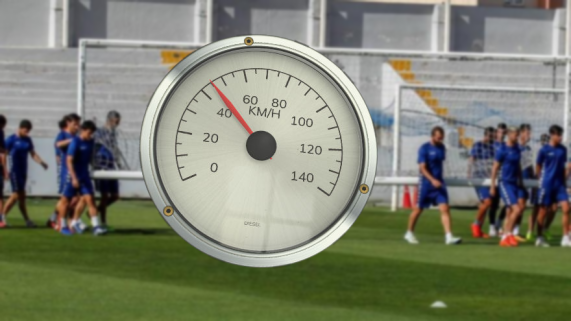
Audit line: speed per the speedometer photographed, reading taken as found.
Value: 45 km/h
